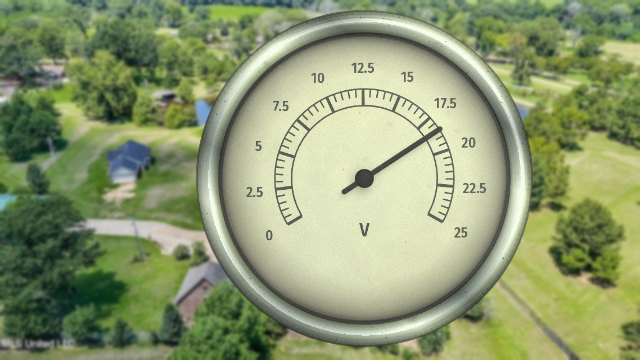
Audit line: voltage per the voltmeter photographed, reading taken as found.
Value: 18.5 V
